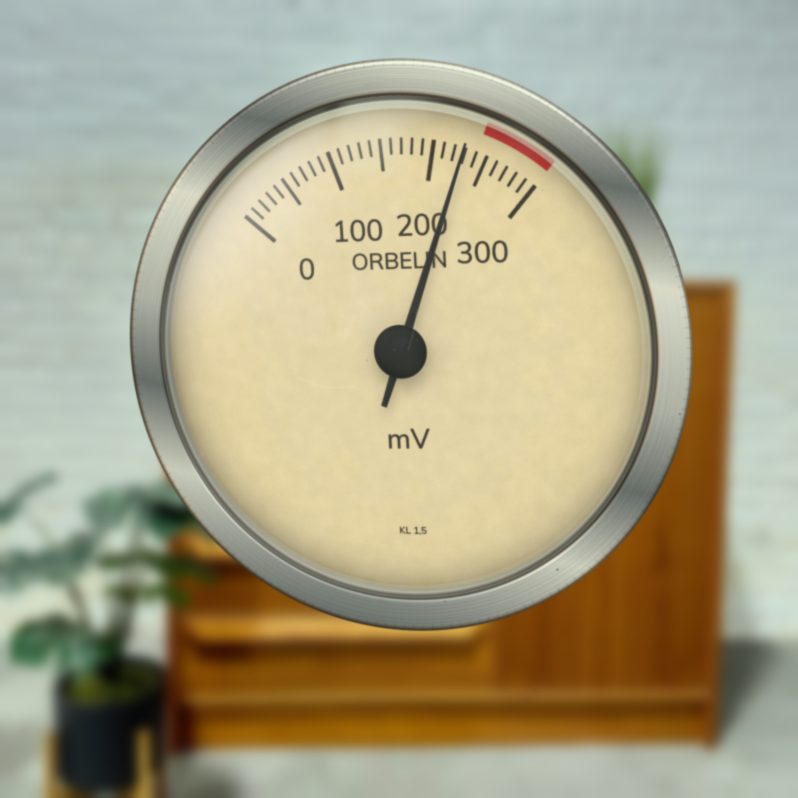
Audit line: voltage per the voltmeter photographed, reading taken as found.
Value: 230 mV
